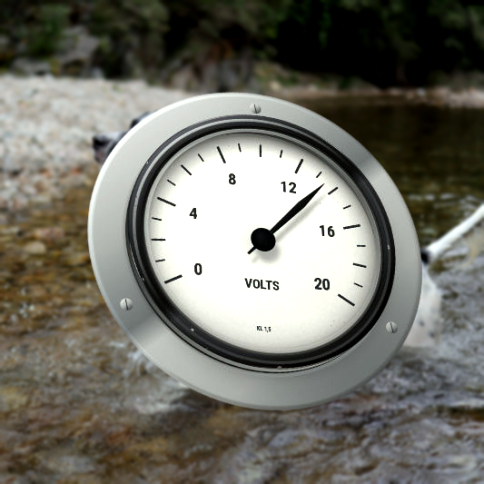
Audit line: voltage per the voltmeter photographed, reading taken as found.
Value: 13.5 V
